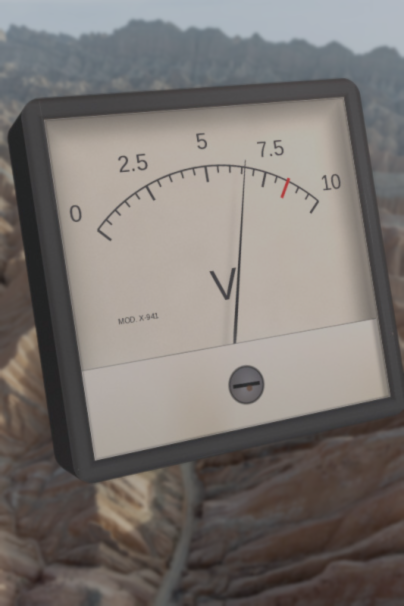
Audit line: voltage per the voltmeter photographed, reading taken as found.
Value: 6.5 V
